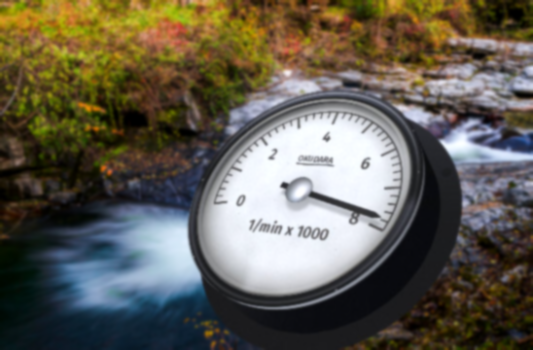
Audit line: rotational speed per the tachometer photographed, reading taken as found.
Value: 7800 rpm
